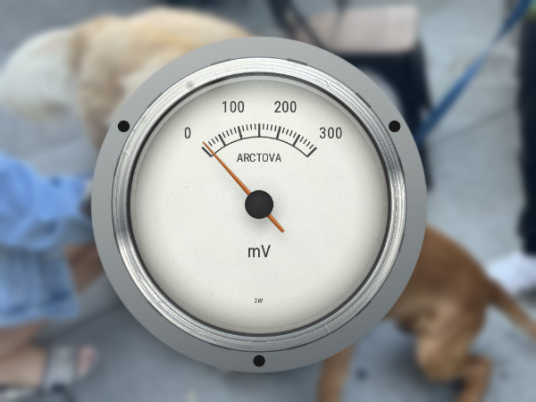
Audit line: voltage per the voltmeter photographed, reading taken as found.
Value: 10 mV
